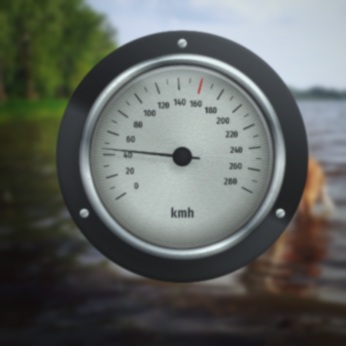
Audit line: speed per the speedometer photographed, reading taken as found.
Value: 45 km/h
